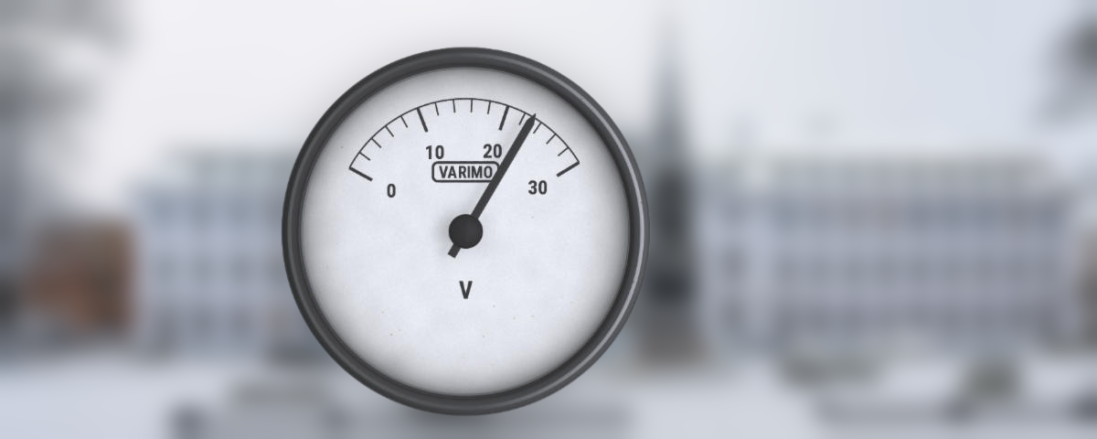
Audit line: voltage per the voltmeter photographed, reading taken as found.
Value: 23 V
